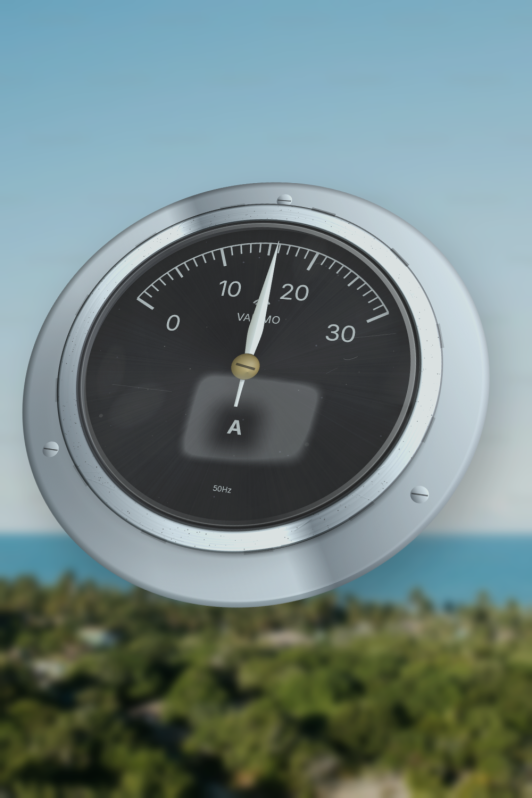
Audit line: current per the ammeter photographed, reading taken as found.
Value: 16 A
